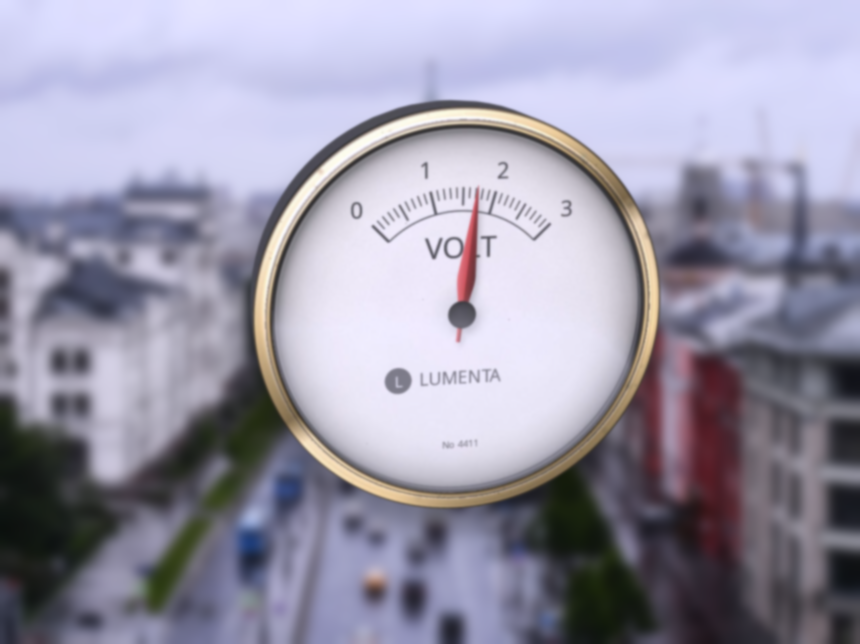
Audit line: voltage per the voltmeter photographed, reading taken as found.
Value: 1.7 V
